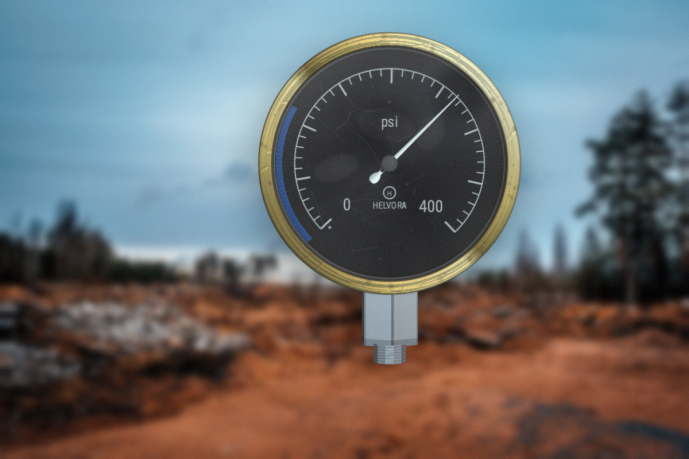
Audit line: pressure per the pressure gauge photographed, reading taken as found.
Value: 265 psi
